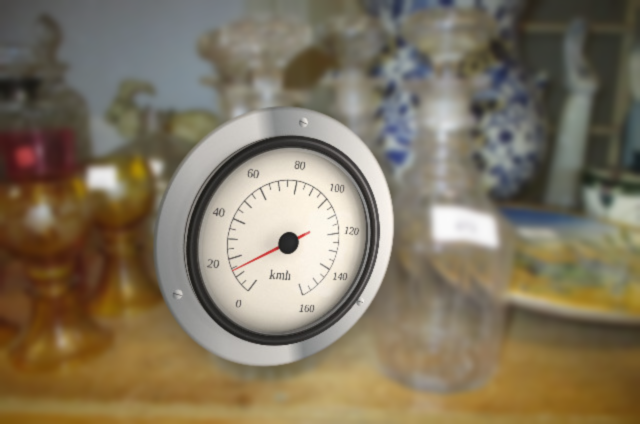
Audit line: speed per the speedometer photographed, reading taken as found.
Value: 15 km/h
